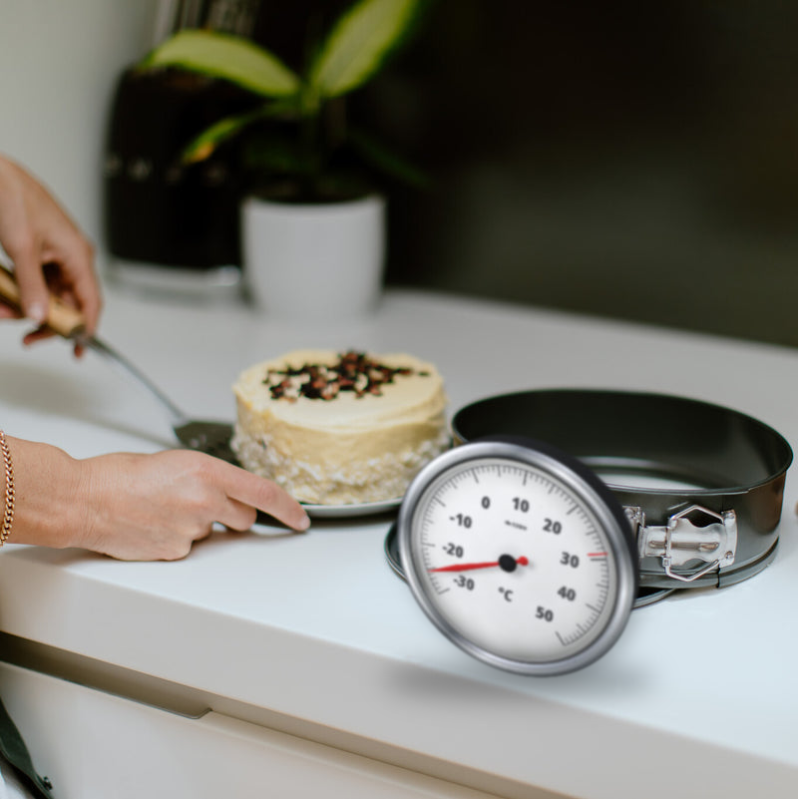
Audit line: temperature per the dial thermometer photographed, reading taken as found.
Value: -25 °C
